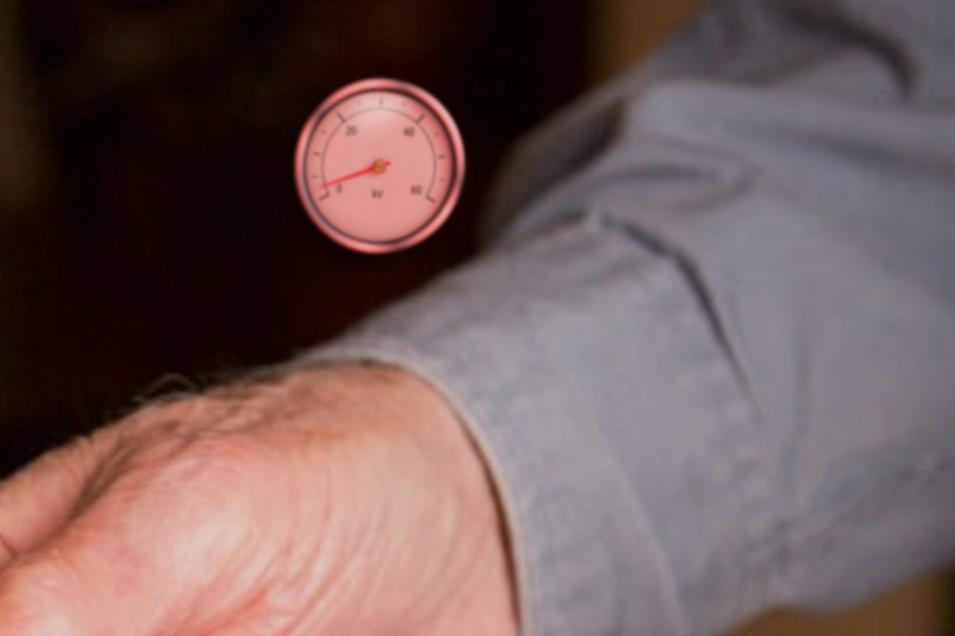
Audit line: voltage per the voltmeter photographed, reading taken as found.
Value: 2.5 kV
